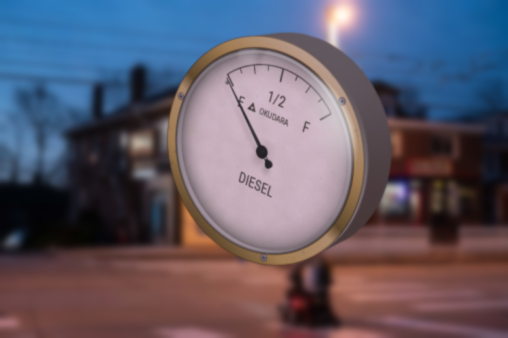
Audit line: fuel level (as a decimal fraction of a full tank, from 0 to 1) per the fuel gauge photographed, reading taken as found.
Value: 0
